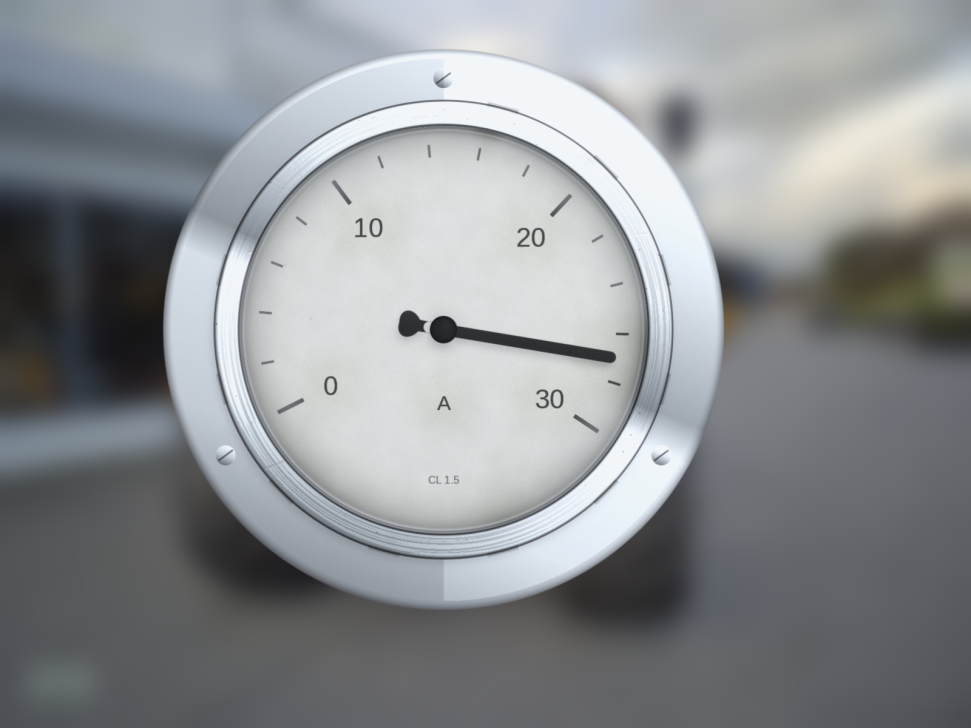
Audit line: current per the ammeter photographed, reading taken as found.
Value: 27 A
